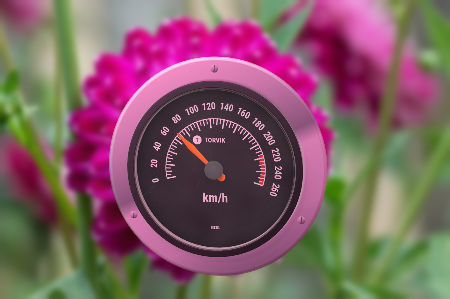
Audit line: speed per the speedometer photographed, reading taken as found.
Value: 70 km/h
